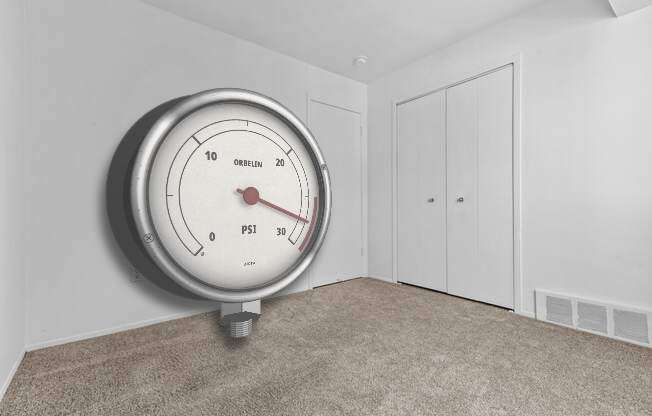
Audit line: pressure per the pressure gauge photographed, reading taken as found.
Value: 27.5 psi
